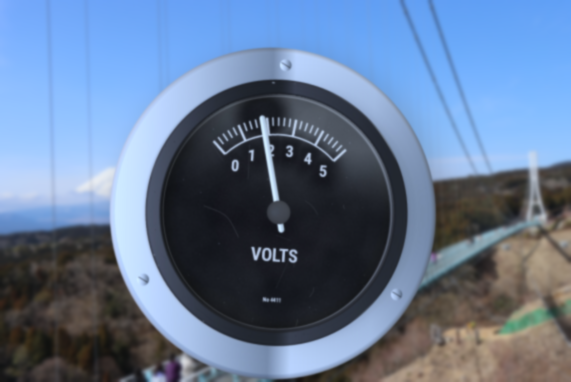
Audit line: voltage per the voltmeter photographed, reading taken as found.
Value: 1.8 V
